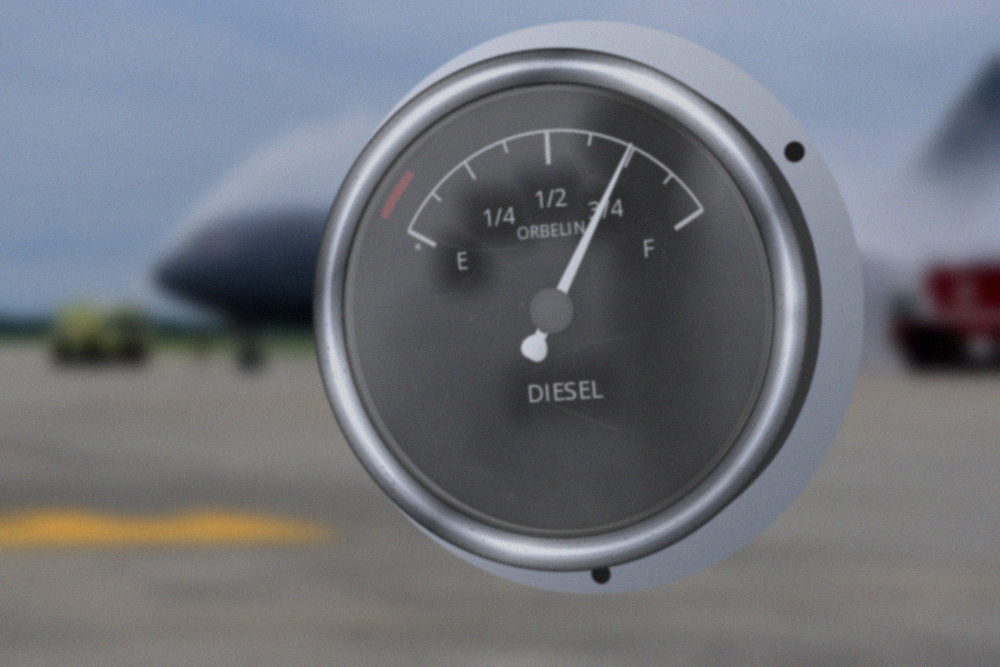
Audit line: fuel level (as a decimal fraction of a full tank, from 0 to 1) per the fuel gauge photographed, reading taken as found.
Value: 0.75
